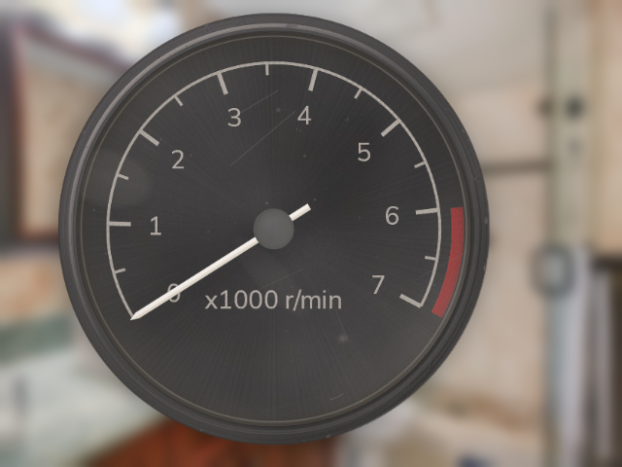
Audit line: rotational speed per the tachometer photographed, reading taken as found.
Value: 0 rpm
